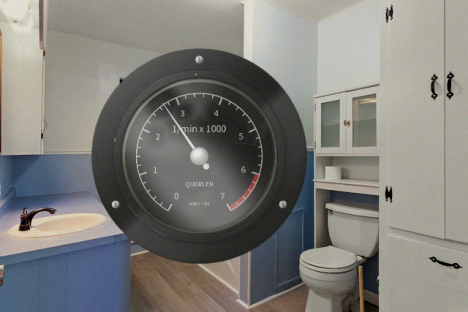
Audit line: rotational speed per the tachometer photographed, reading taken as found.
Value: 2700 rpm
